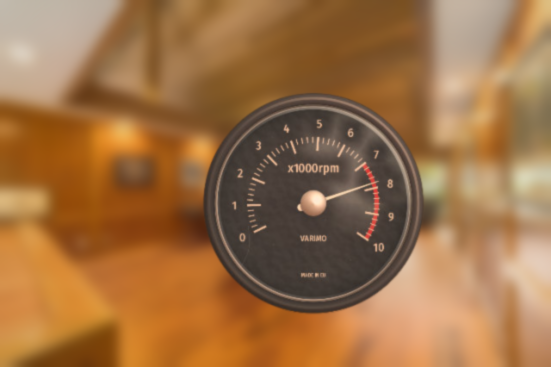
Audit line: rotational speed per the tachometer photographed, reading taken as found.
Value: 7800 rpm
